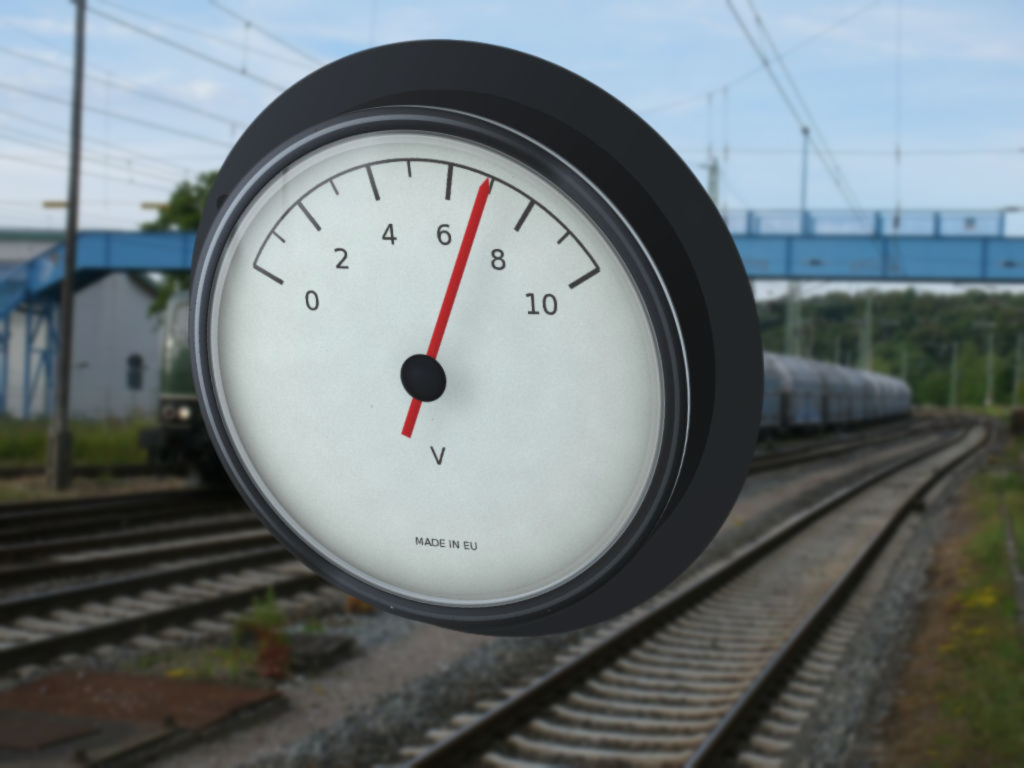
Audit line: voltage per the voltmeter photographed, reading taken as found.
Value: 7 V
